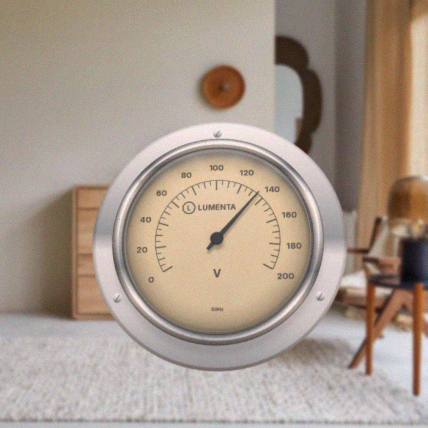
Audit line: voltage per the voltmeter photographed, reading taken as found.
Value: 135 V
